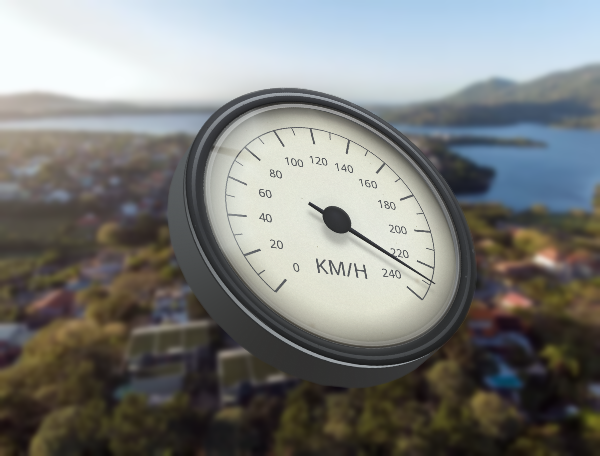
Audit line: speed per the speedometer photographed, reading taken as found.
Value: 230 km/h
